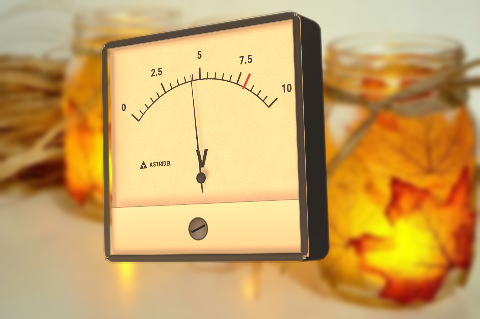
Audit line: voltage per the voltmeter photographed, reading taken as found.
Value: 4.5 V
